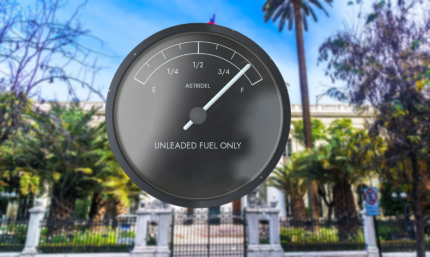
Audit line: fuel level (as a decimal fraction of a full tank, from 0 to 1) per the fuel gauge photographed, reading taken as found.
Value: 0.875
